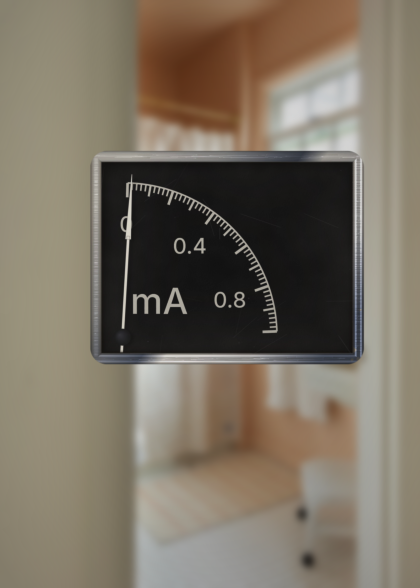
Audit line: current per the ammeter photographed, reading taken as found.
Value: 0.02 mA
